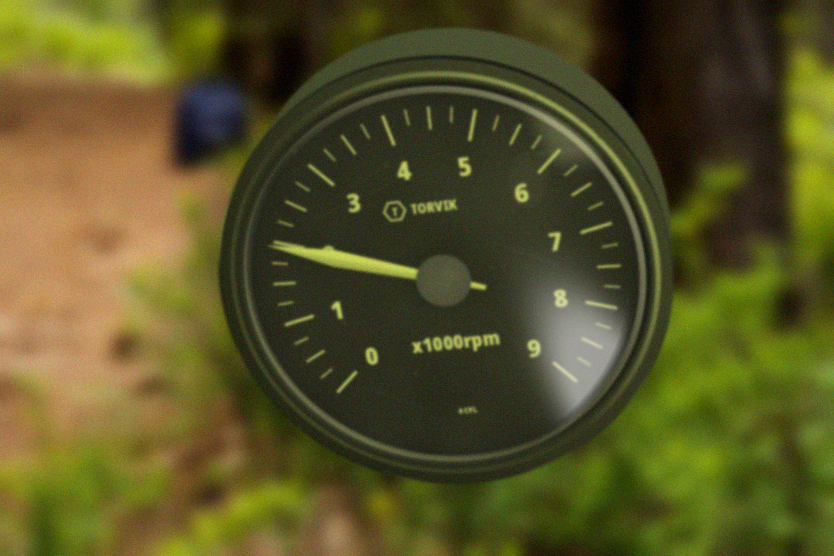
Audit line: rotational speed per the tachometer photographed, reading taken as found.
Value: 2000 rpm
